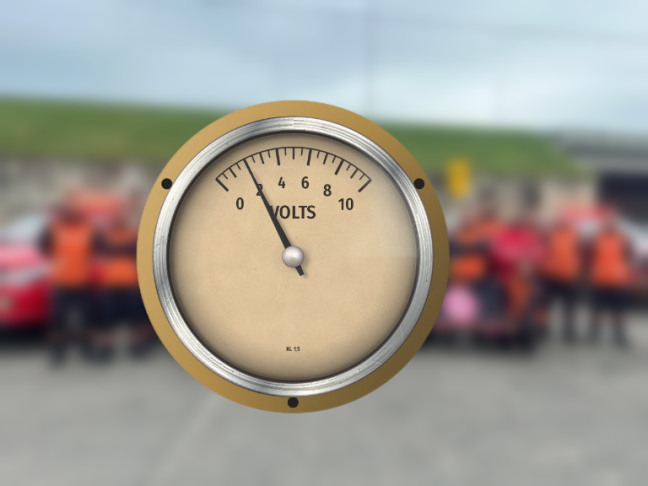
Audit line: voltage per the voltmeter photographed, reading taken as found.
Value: 2 V
